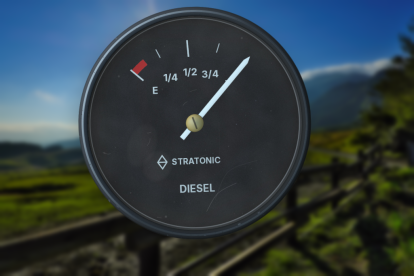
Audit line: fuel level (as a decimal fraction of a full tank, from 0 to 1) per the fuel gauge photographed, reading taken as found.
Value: 1
